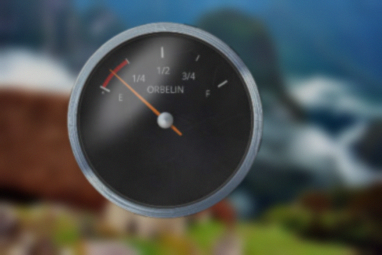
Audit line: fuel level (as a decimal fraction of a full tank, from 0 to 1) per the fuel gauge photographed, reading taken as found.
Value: 0.125
